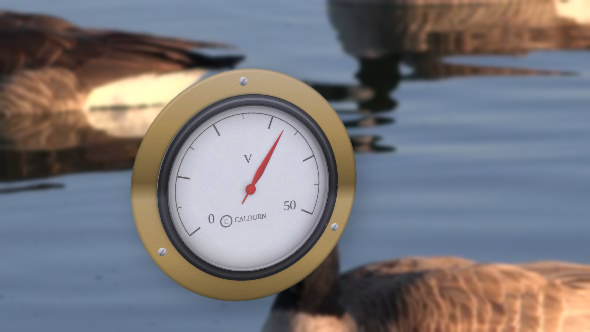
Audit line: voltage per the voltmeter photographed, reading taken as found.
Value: 32.5 V
